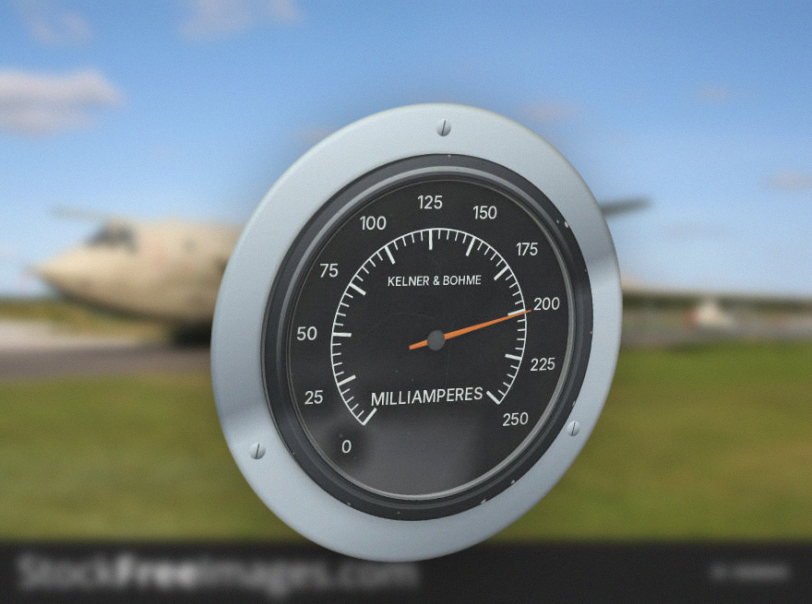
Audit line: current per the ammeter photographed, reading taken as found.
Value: 200 mA
